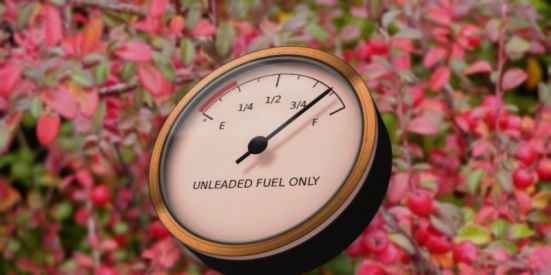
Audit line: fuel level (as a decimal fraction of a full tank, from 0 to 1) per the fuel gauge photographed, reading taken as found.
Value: 0.875
